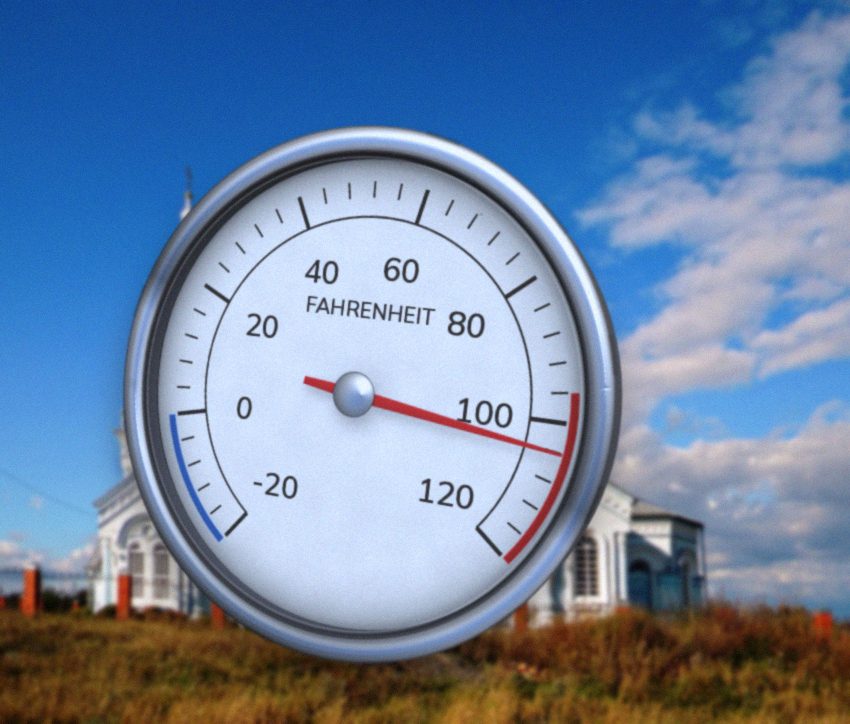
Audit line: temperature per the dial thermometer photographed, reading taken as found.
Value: 104 °F
